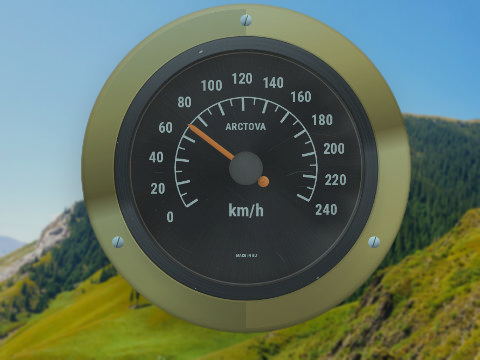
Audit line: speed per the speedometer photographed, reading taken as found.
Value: 70 km/h
